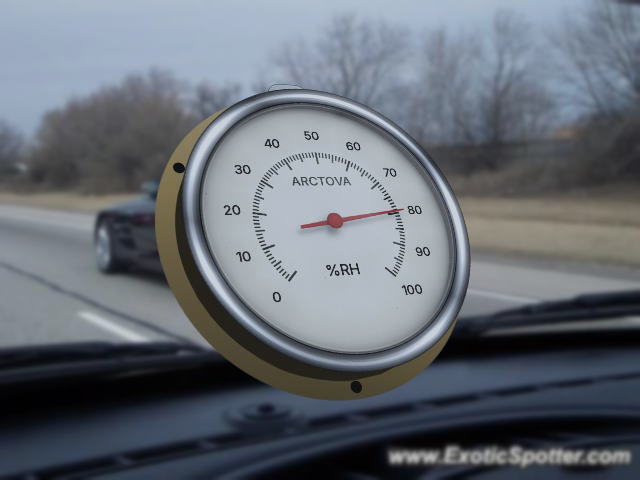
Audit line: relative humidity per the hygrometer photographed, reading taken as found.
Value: 80 %
